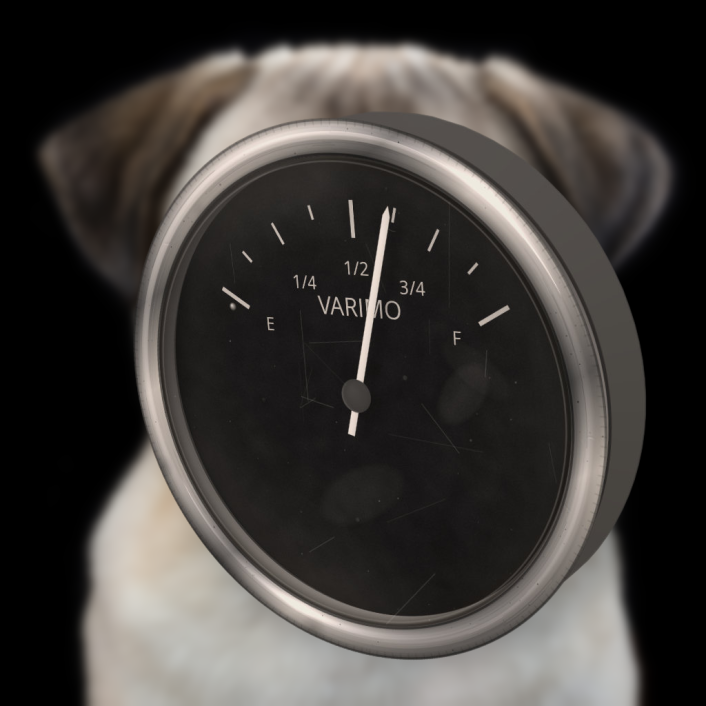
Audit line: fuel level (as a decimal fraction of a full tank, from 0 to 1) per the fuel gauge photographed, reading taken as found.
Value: 0.625
